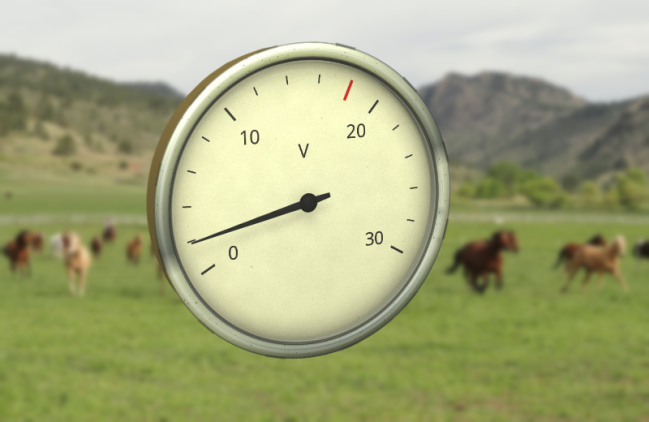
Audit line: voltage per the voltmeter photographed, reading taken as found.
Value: 2 V
